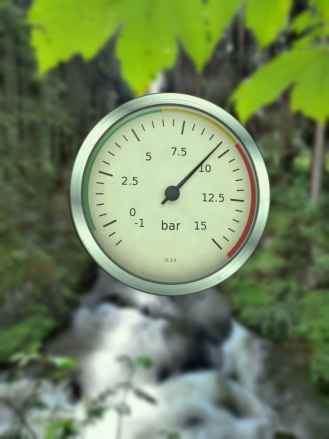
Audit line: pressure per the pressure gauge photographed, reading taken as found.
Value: 9.5 bar
